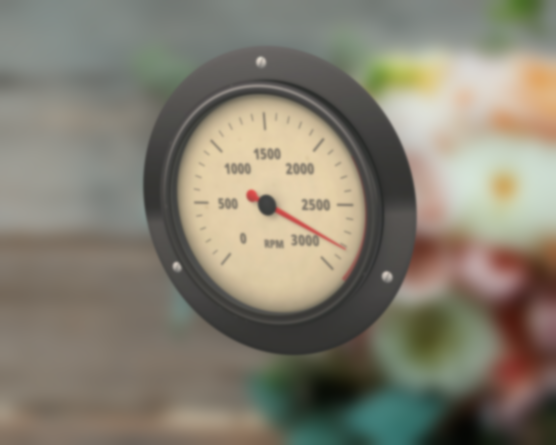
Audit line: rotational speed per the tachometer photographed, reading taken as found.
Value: 2800 rpm
